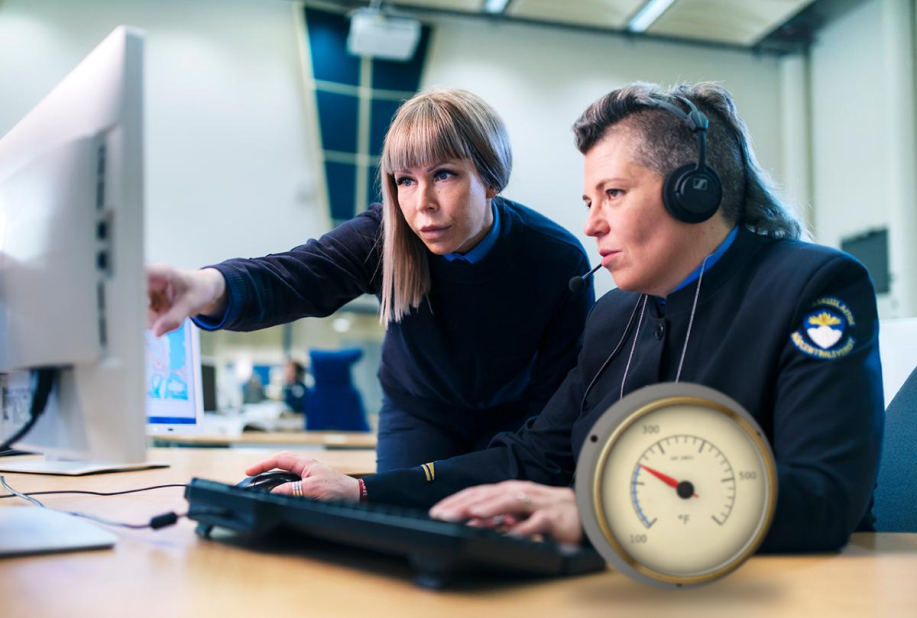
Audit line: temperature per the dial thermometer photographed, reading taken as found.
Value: 240 °F
